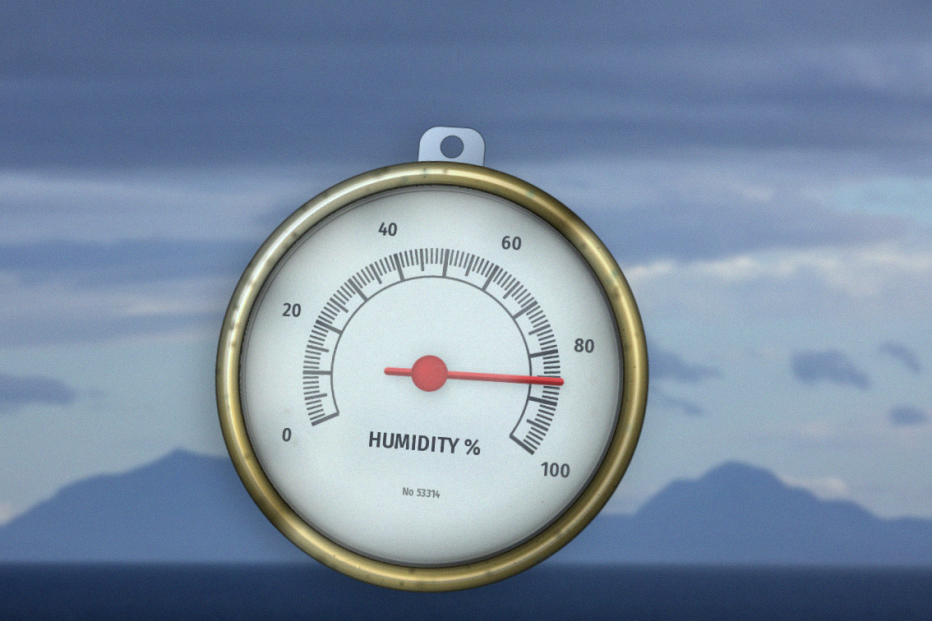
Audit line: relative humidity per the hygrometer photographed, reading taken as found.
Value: 86 %
